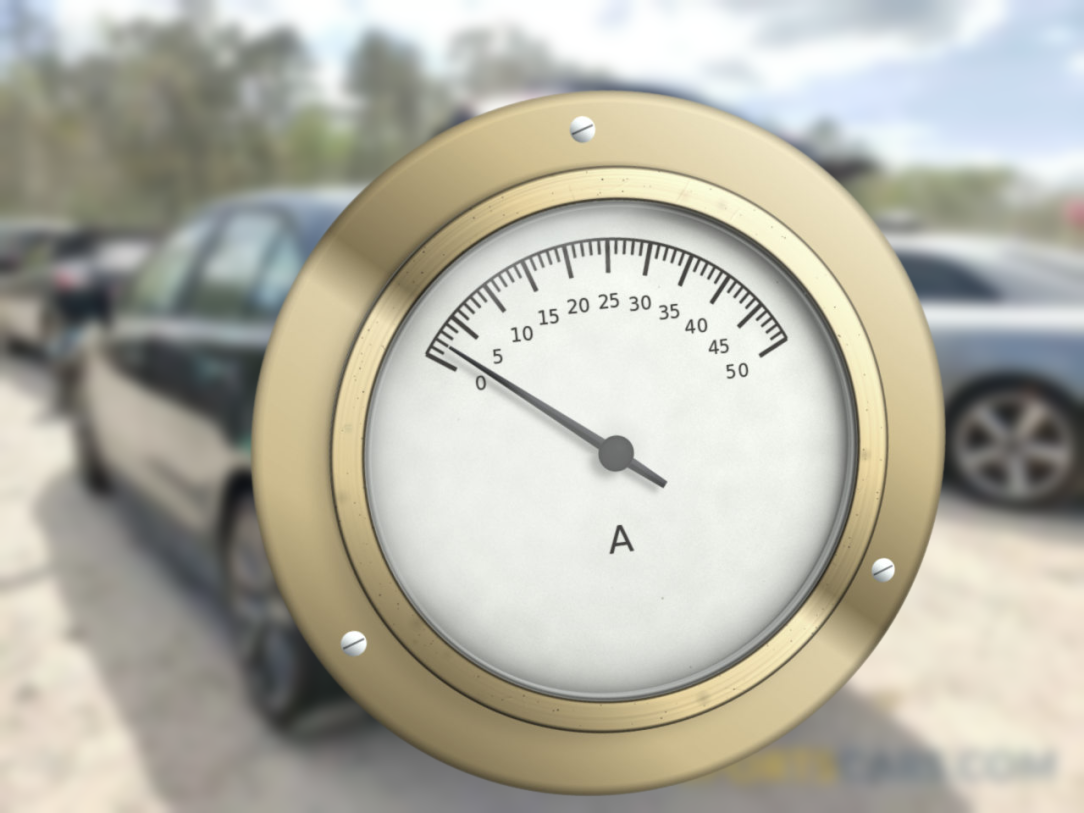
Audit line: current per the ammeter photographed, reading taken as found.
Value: 2 A
